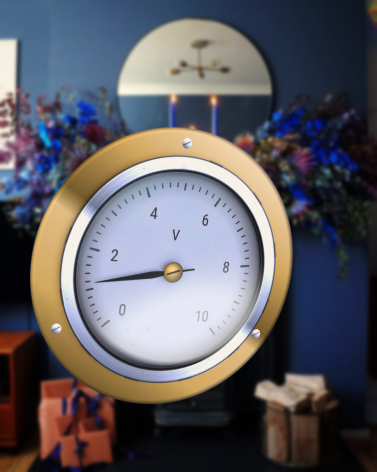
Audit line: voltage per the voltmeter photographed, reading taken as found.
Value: 1.2 V
